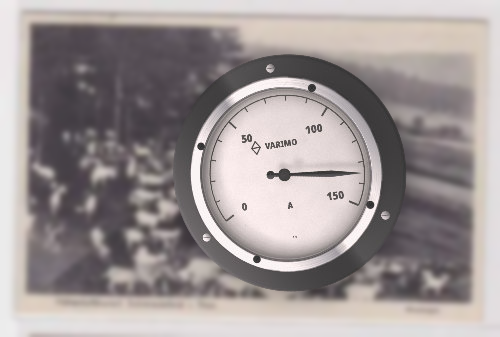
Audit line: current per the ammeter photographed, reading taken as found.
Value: 135 A
